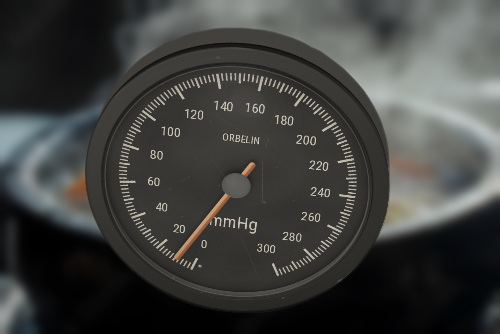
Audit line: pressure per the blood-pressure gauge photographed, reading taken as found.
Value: 10 mmHg
